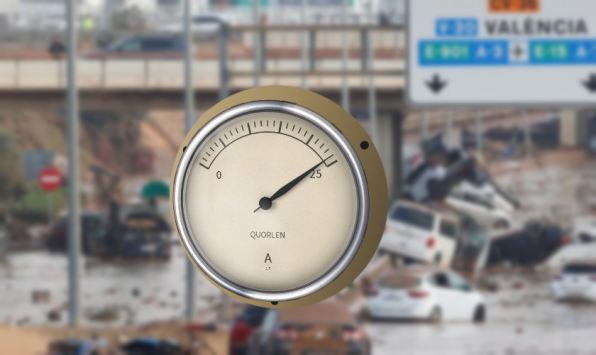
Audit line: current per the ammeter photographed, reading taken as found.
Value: 24 A
